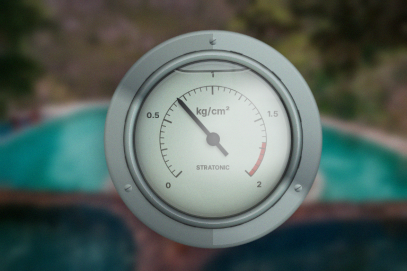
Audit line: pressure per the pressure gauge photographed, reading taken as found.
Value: 0.7 kg/cm²
